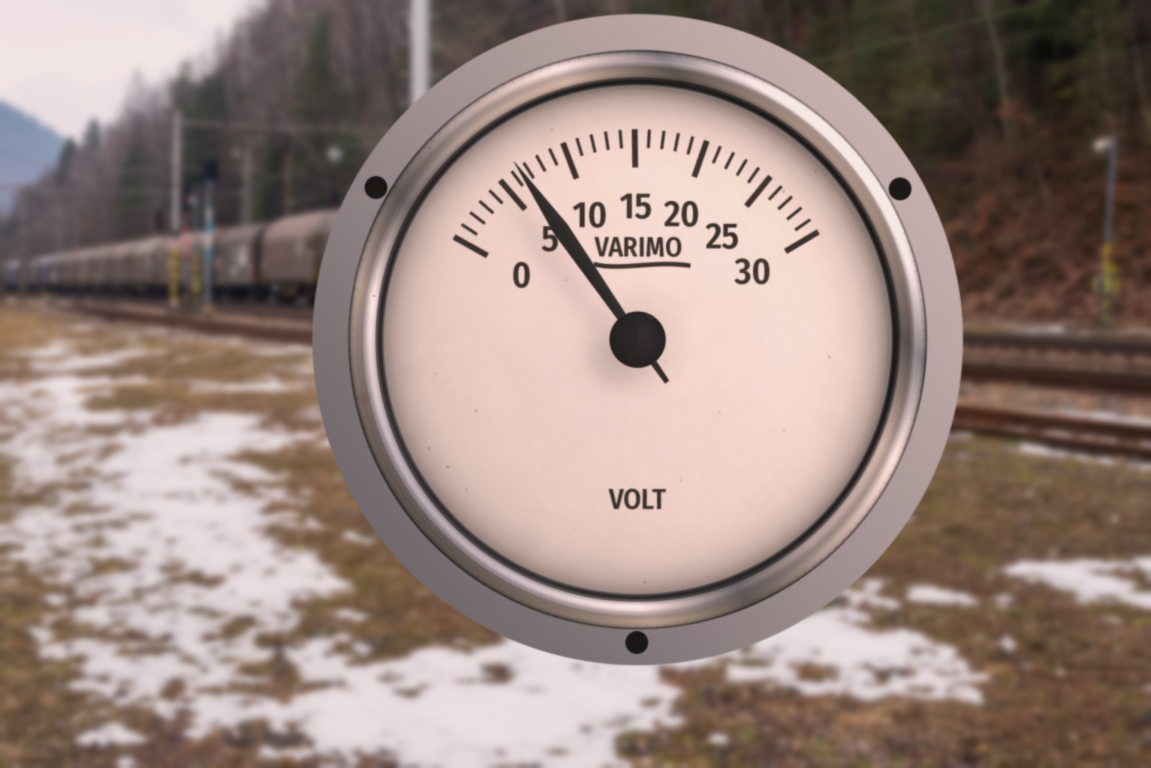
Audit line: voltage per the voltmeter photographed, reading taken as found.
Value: 6.5 V
